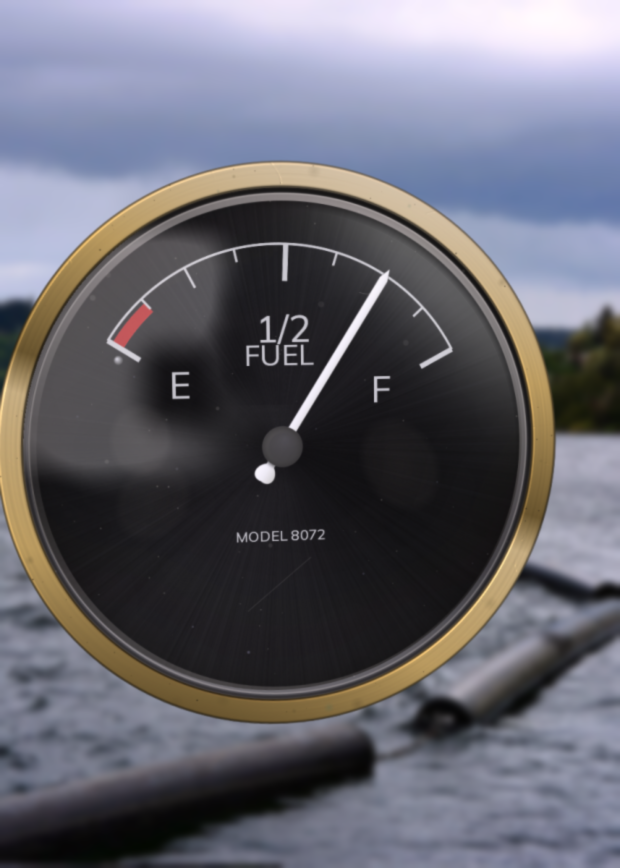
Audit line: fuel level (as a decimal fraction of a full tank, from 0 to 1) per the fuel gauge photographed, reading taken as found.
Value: 0.75
